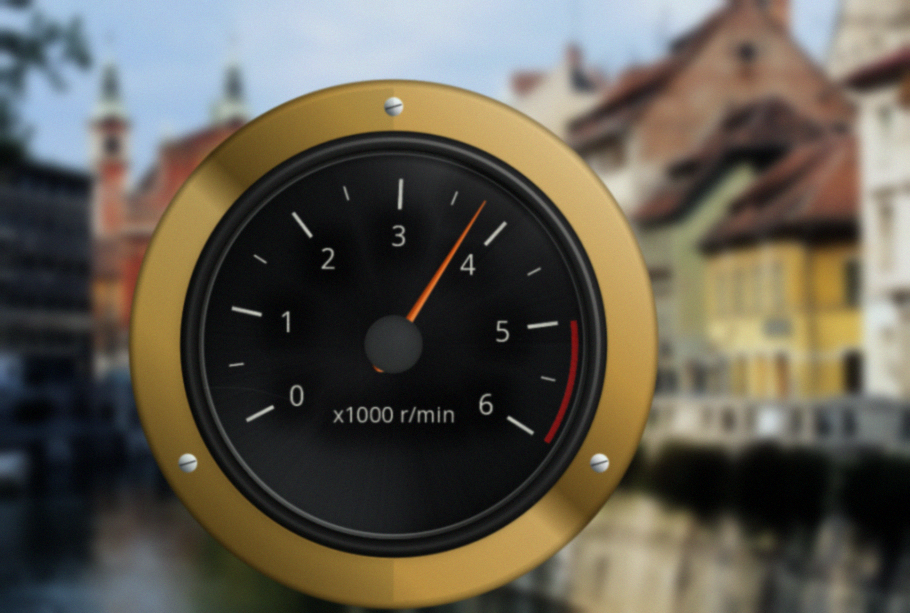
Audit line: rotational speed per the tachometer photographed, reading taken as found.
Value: 3750 rpm
